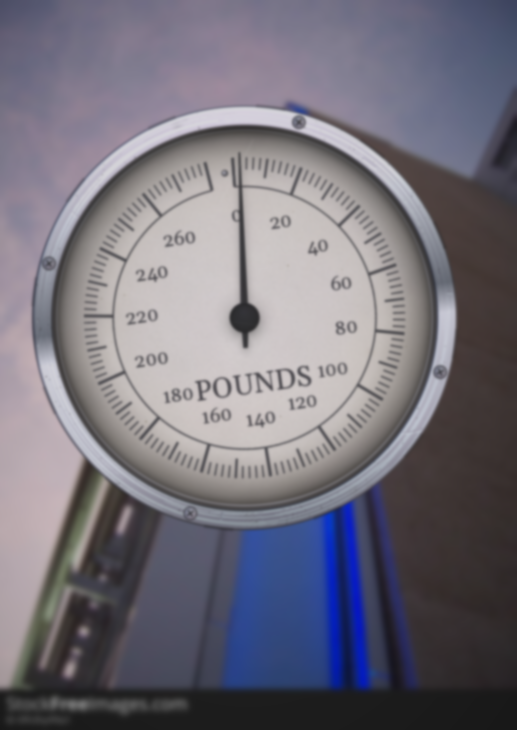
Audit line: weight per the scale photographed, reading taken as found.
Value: 2 lb
